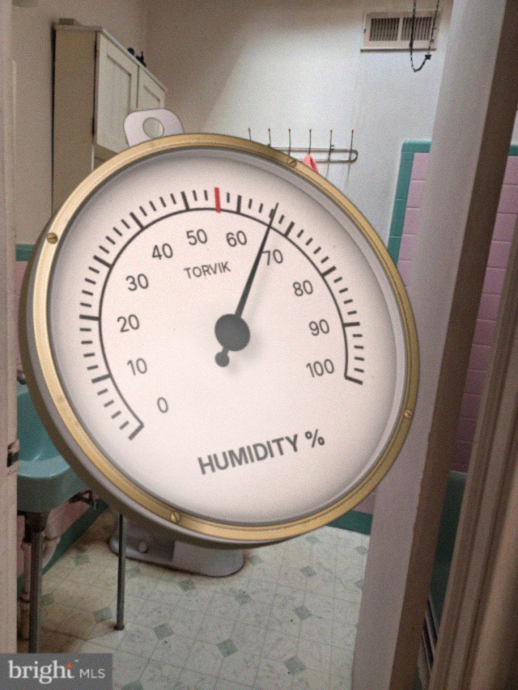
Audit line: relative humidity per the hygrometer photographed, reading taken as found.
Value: 66 %
